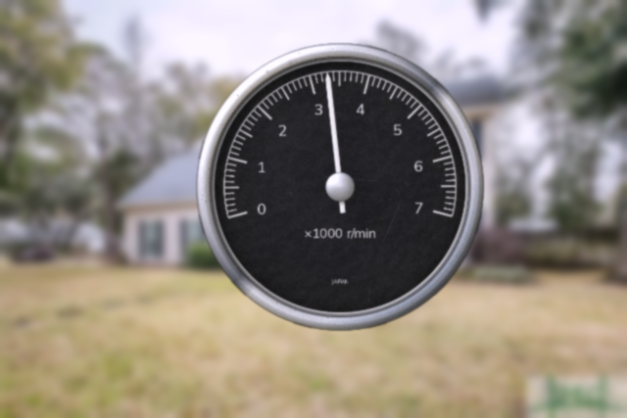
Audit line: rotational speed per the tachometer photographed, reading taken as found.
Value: 3300 rpm
